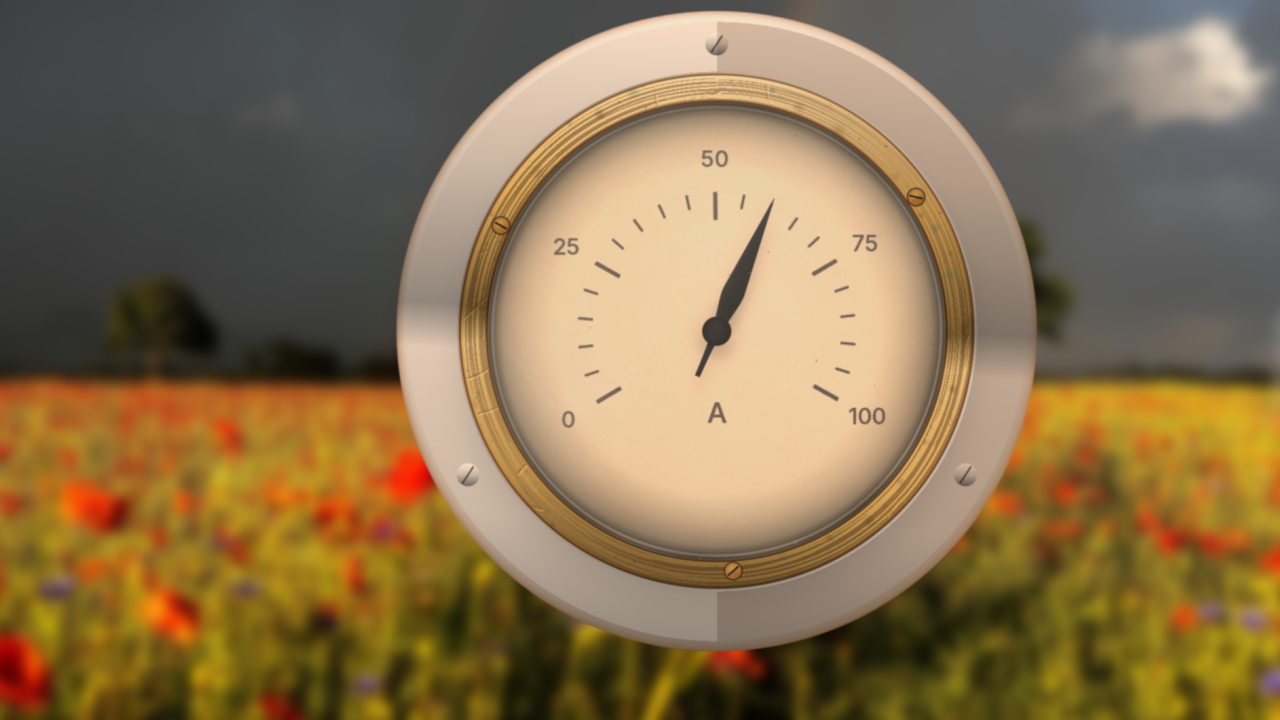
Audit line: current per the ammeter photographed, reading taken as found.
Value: 60 A
